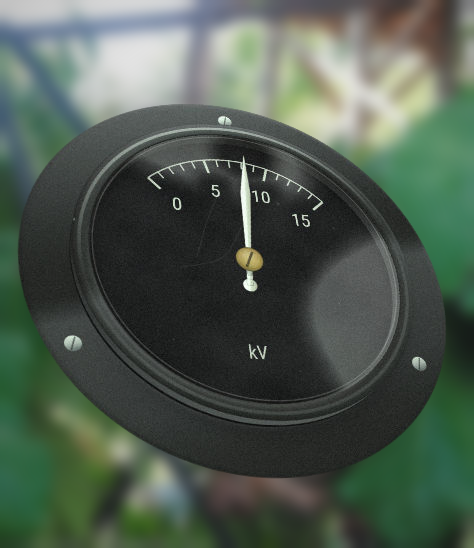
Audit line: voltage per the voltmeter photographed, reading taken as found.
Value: 8 kV
